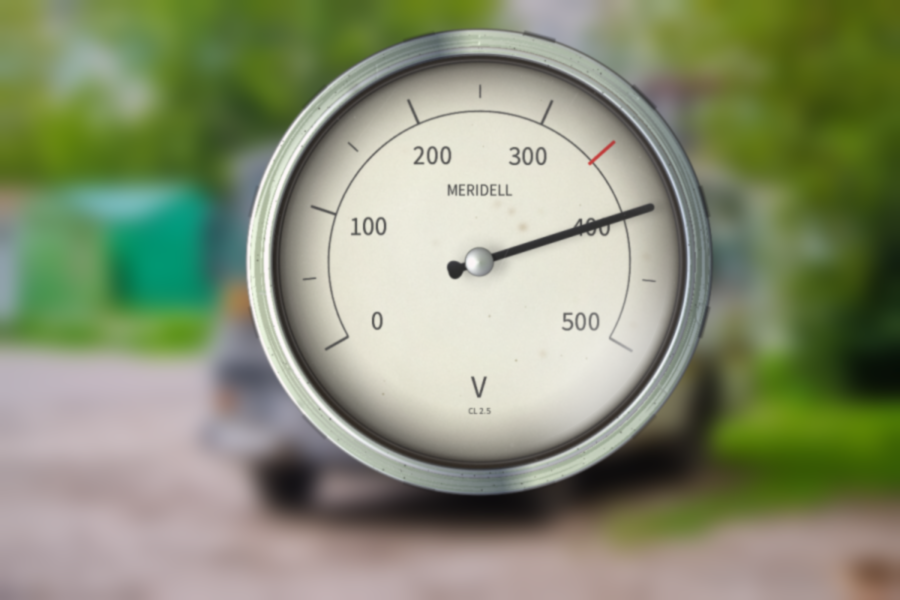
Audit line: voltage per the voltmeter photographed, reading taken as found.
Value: 400 V
